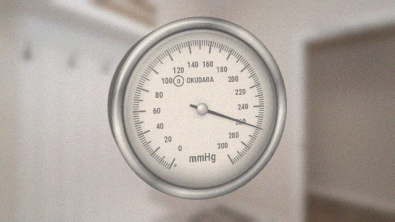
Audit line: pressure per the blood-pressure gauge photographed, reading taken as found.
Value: 260 mmHg
